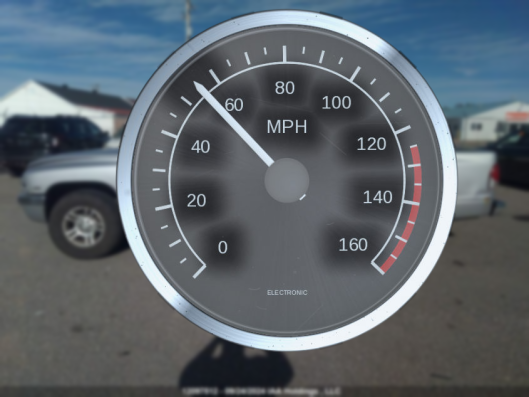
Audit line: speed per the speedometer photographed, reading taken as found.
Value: 55 mph
